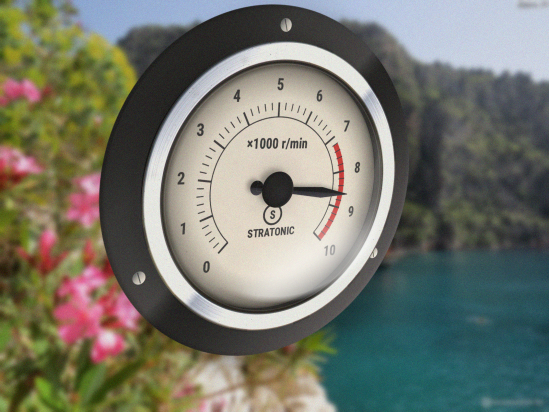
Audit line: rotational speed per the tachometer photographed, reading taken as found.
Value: 8600 rpm
